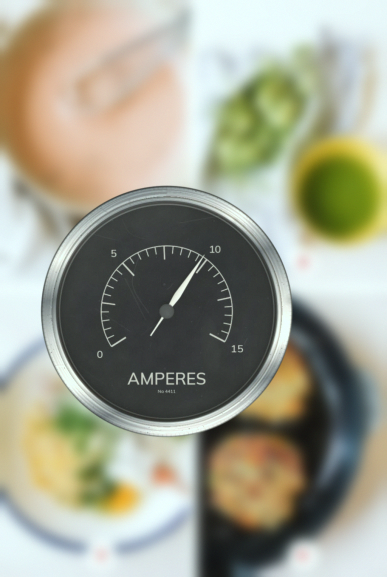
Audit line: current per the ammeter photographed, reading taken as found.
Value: 9.75 A
